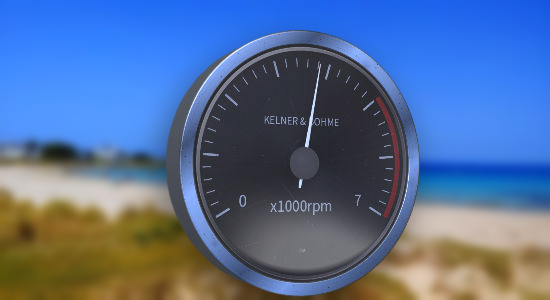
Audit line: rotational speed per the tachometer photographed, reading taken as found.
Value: 3800 rpm
